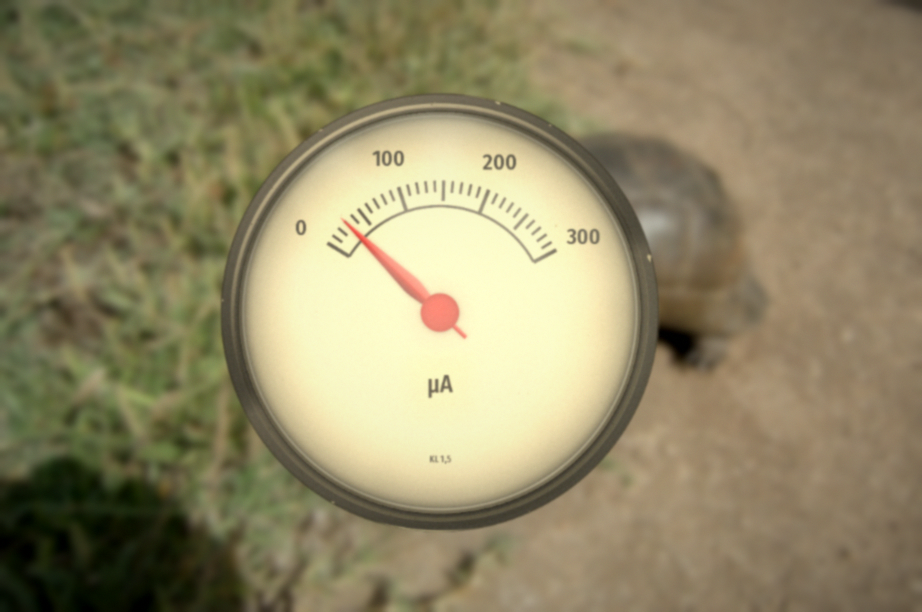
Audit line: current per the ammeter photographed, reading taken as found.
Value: 30 µA
